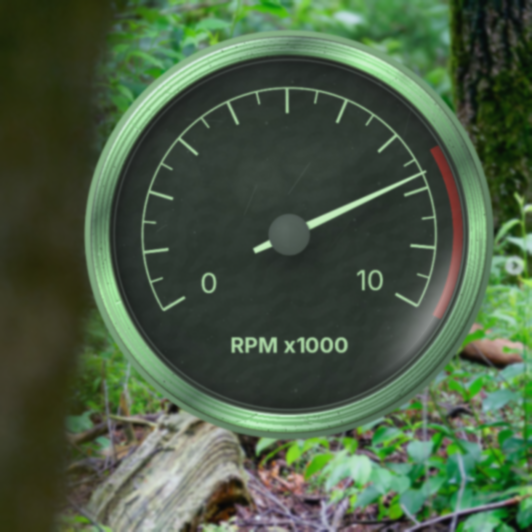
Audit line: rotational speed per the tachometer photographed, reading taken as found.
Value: 7750 rpm
